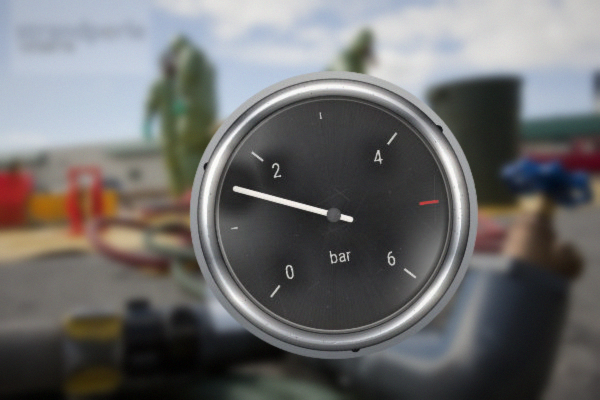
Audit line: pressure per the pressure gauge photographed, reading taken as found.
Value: 1.5 bar
